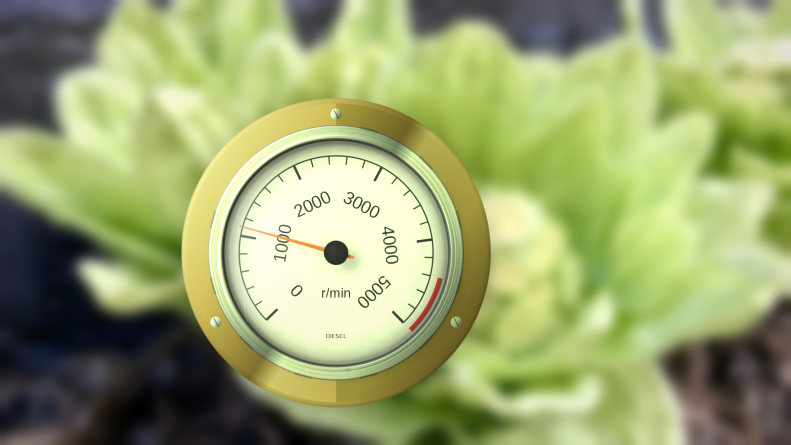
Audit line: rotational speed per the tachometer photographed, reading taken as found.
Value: 1100 rpm
